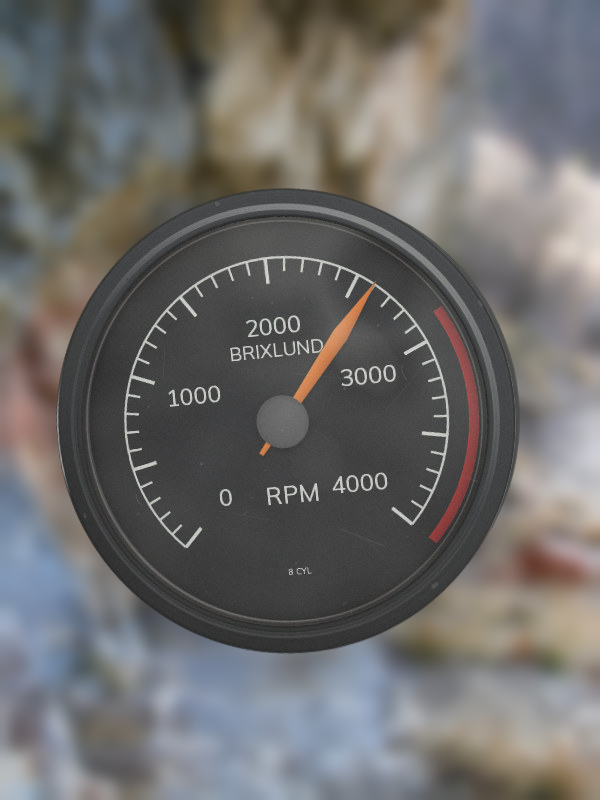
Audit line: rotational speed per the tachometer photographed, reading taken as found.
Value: 2600 rpm
